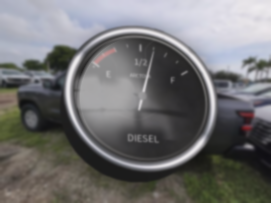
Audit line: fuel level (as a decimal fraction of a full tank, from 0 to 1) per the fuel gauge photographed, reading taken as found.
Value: 0.625
